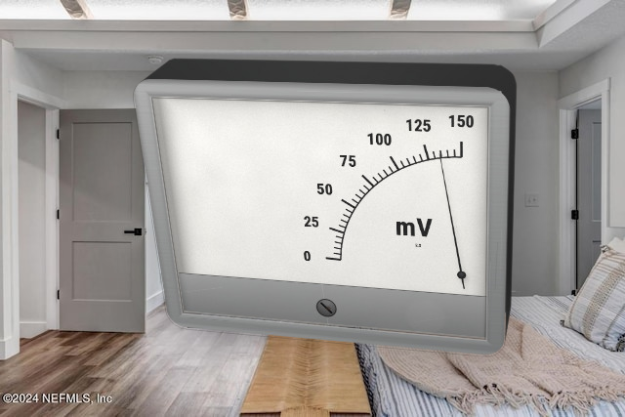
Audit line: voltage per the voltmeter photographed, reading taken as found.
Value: 135 mV
